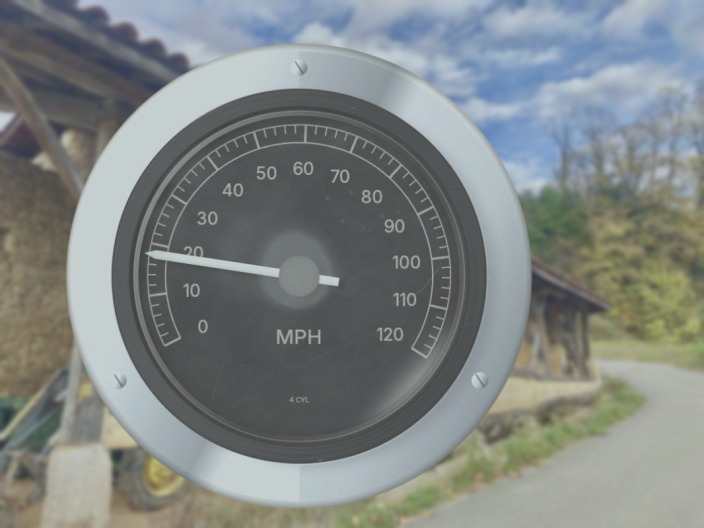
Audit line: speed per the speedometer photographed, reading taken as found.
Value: 18 mph
